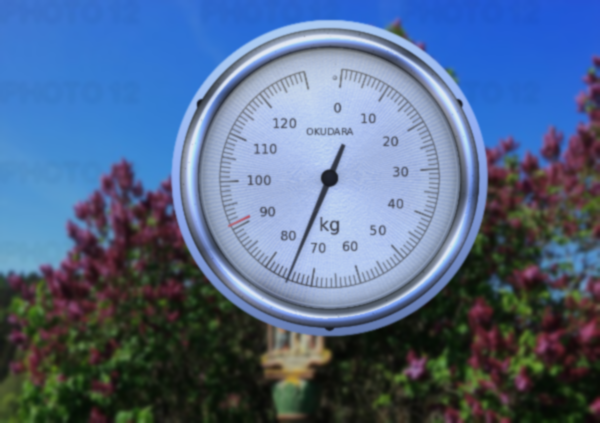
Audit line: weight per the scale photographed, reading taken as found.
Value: 75 kg
